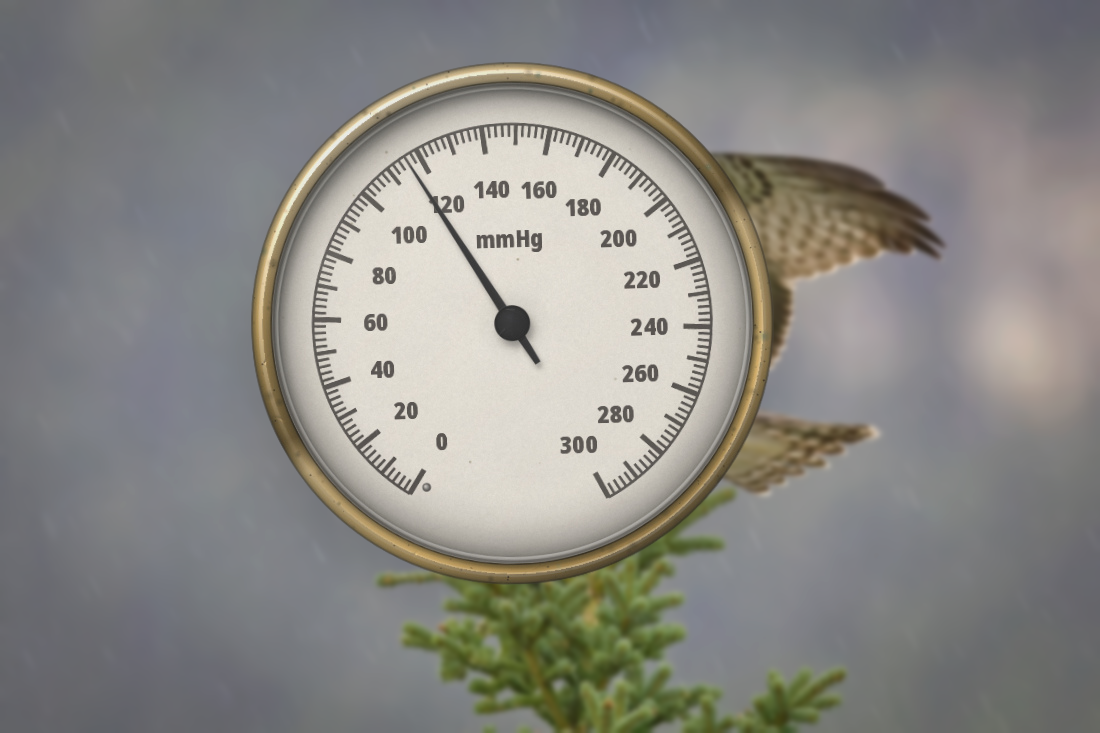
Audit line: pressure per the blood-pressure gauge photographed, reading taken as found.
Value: 116 mmHg
